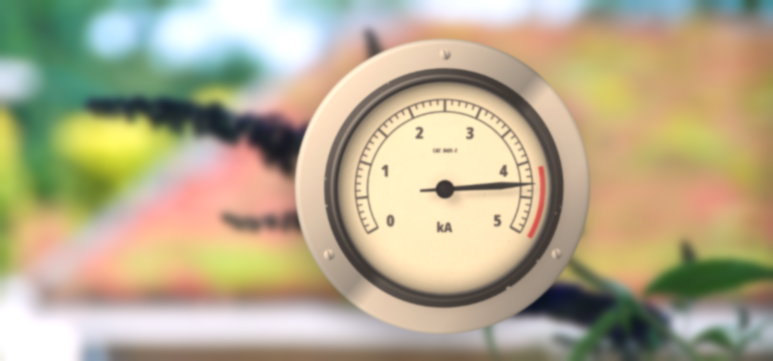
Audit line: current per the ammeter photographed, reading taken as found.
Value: 4.3 kA
